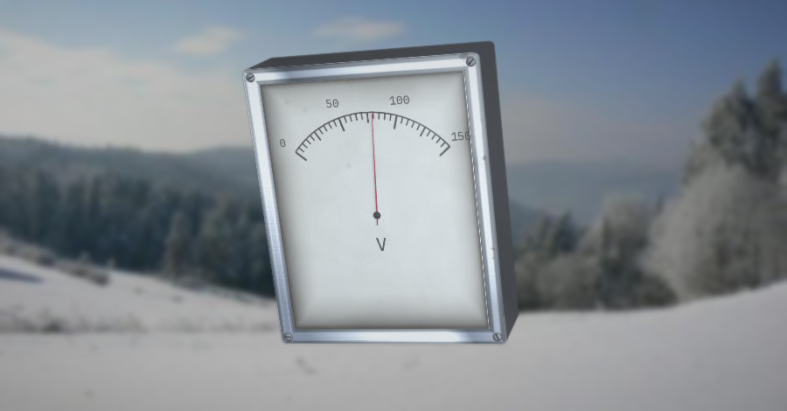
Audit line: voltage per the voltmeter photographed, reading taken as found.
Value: 80 V
